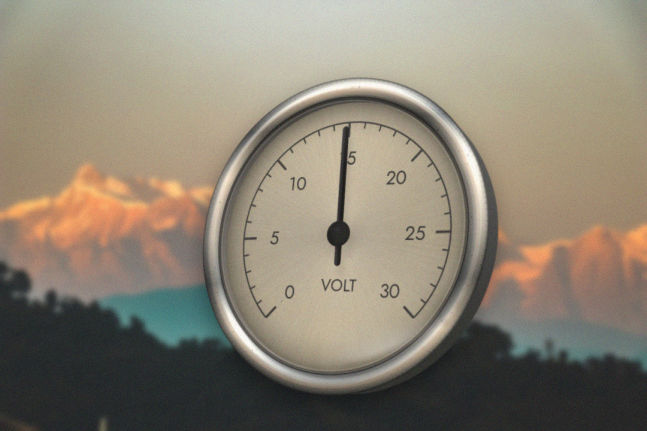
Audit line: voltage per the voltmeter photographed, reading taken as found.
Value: 15 V
